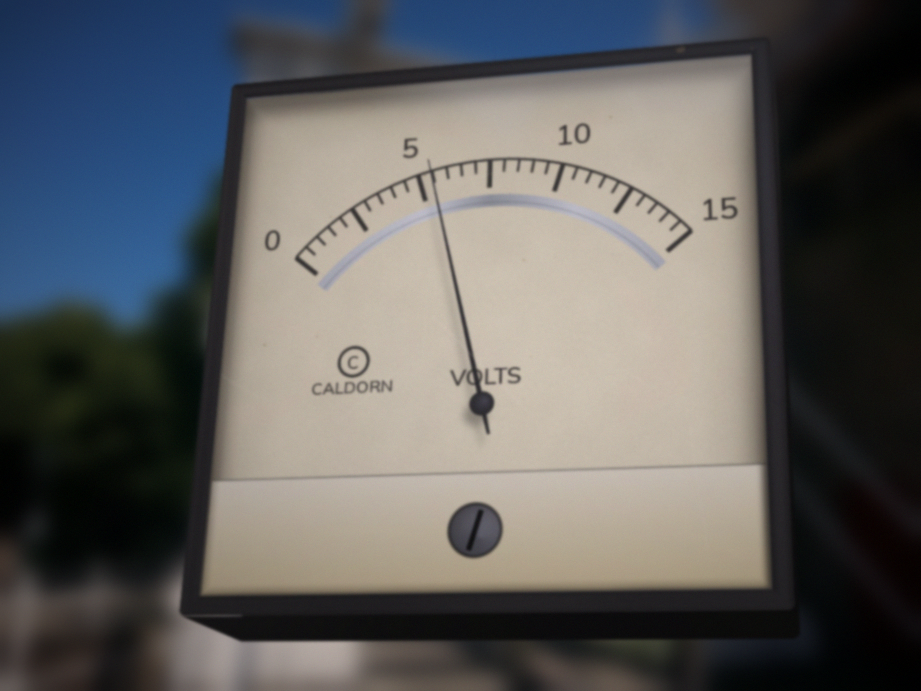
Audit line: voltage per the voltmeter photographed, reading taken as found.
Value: 5.5 V
